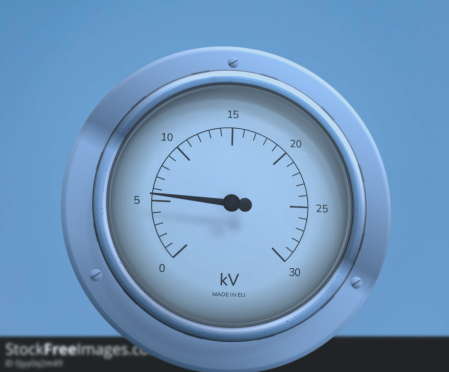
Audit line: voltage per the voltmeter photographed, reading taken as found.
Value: 5.5 kV
